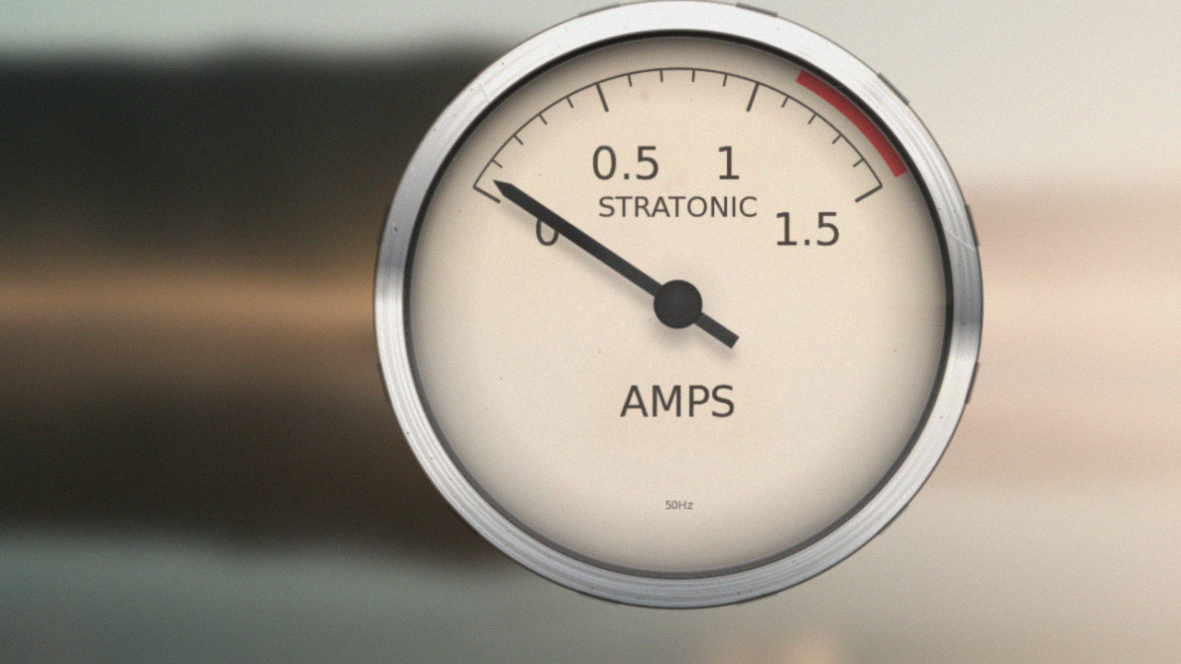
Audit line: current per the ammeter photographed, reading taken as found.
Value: 0.05 A
